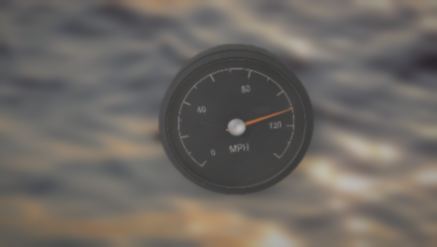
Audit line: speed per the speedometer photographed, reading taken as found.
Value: 110 mph
